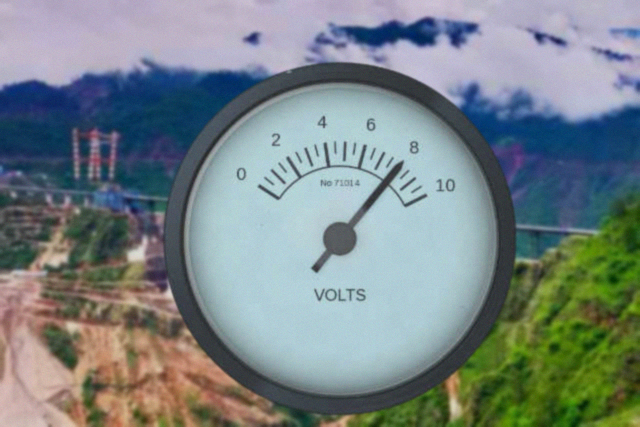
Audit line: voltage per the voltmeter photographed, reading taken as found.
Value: 8 V
